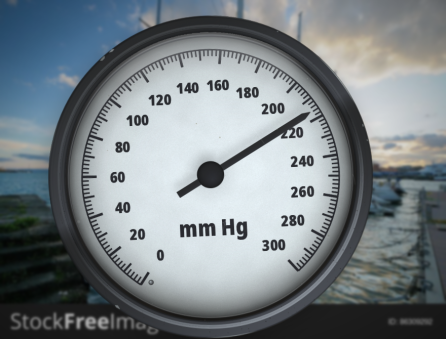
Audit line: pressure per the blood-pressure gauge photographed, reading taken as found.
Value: 216 mmHg
